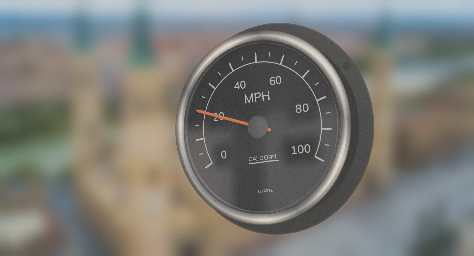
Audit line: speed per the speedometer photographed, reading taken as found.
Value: 20 mph
